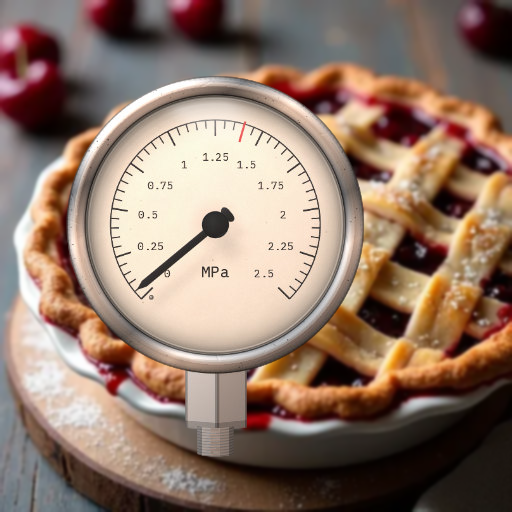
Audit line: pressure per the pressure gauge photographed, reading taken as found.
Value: 0.05 MPa
